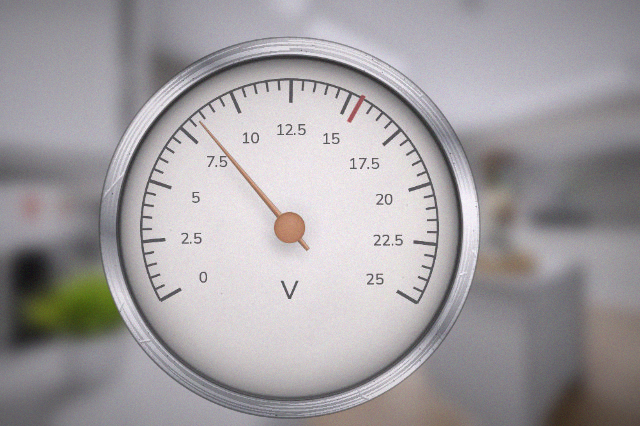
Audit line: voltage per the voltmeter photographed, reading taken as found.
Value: 8.25 V
